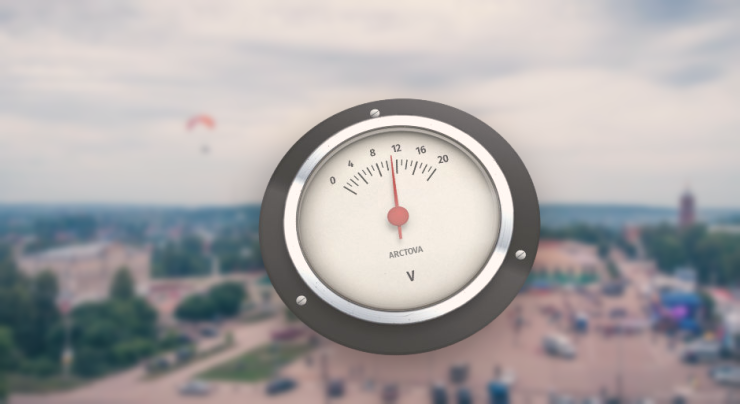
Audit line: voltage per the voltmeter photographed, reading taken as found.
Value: 11 V
